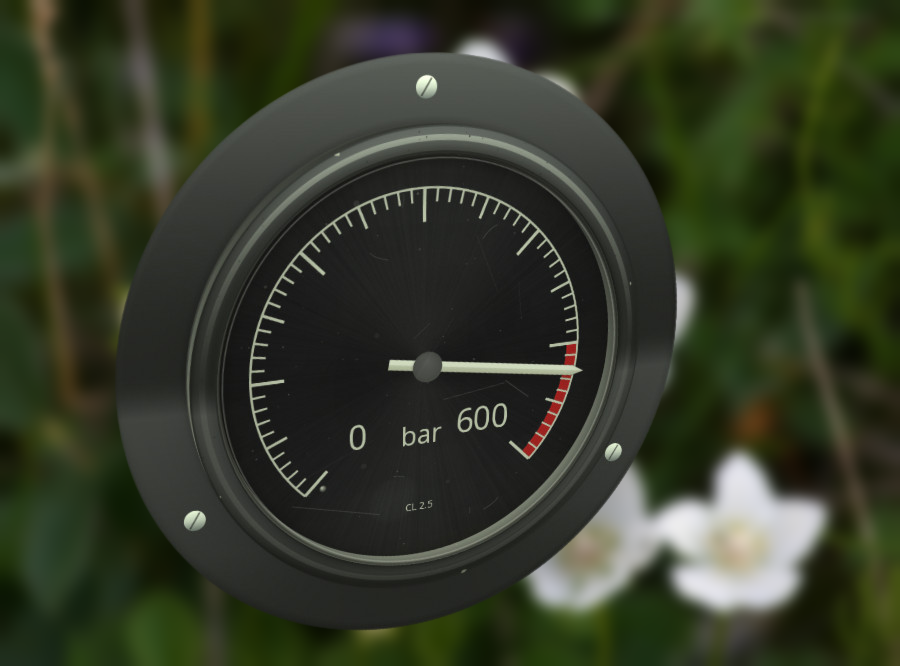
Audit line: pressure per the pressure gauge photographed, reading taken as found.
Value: 520 bar
